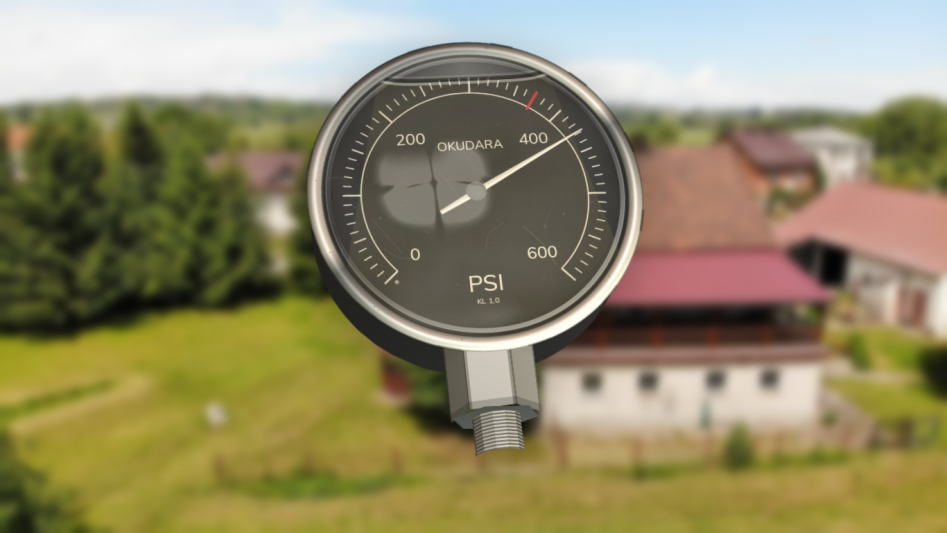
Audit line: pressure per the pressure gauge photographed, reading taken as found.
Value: 430 psi
